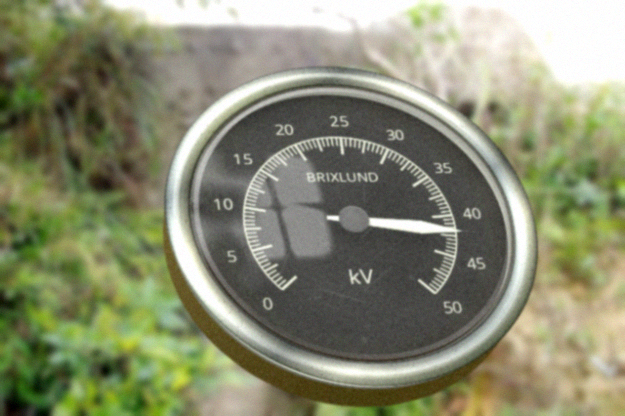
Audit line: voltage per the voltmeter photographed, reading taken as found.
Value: 42.5 kV
